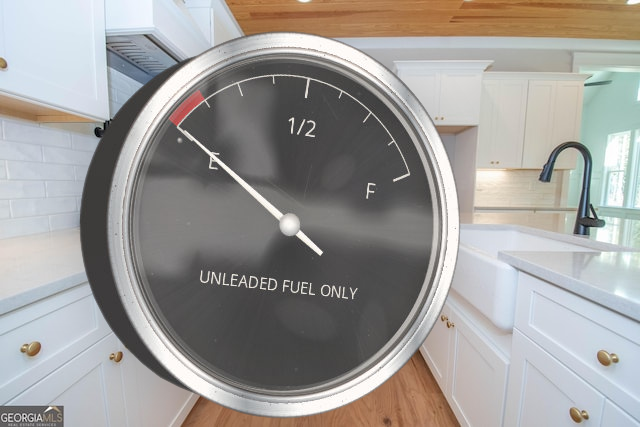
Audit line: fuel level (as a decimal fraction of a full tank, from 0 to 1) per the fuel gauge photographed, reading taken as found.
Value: 0
